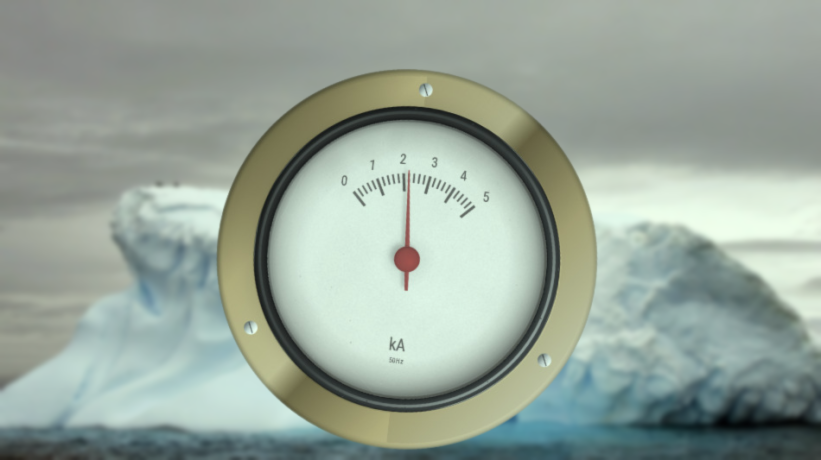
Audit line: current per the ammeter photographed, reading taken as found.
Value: 2.2 kA
